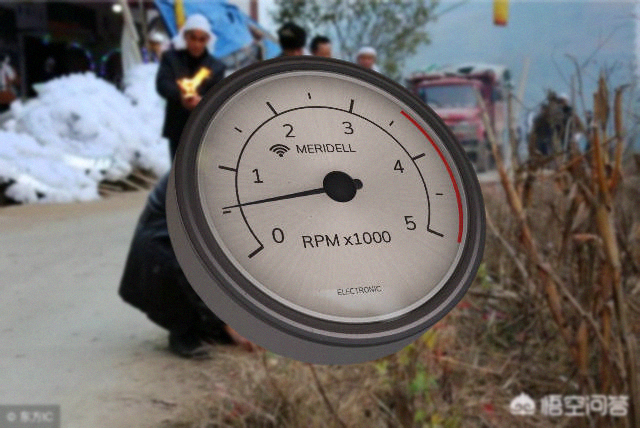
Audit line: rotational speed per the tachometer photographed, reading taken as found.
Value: 500 rpm
